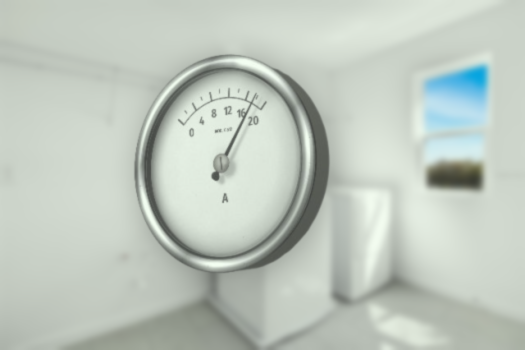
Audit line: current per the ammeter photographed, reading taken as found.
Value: 18 A
